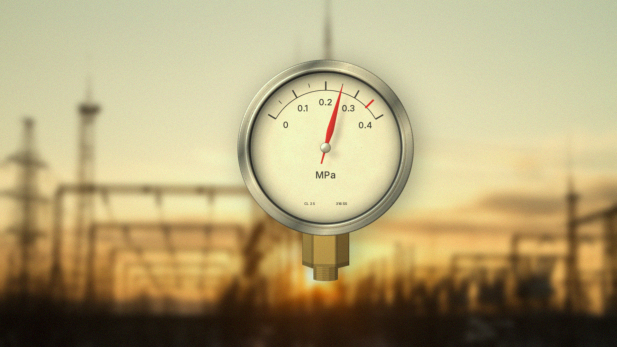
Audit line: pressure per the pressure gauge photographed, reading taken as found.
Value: 0.25 MPa
